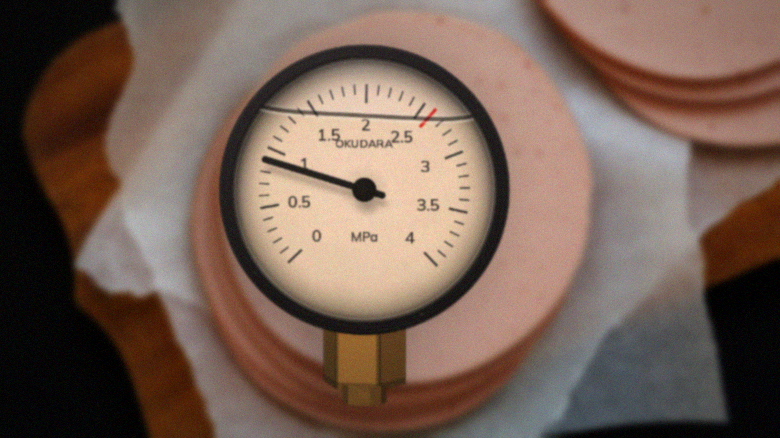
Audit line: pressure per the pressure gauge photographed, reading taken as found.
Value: 0.9 MPa
